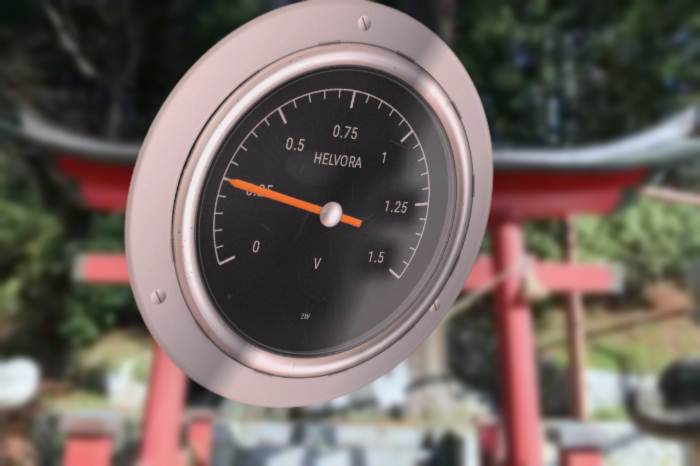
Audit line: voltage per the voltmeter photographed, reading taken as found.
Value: 0.25 V
